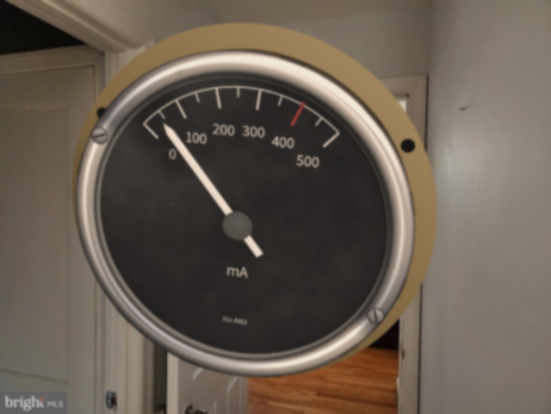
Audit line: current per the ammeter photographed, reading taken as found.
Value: 50 mA
